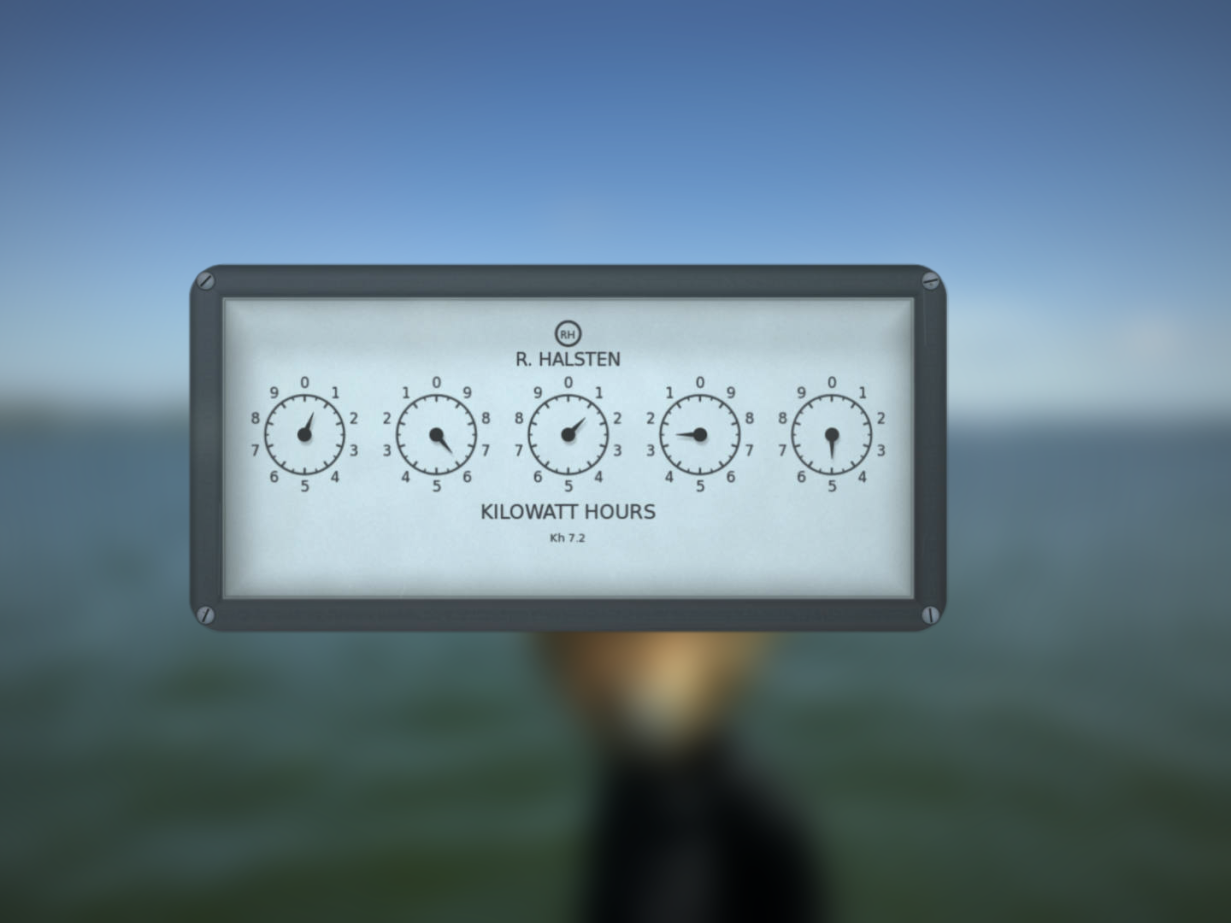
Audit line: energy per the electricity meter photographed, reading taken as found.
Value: 6125 kWh
